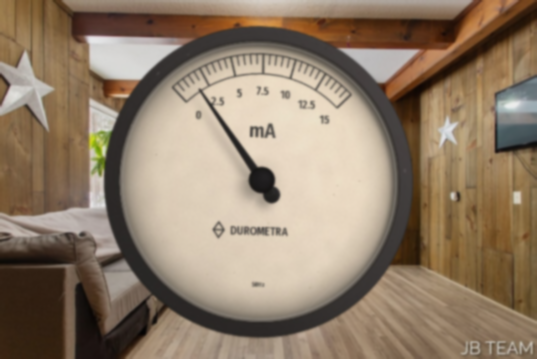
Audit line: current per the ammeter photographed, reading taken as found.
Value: 1.5 mA
